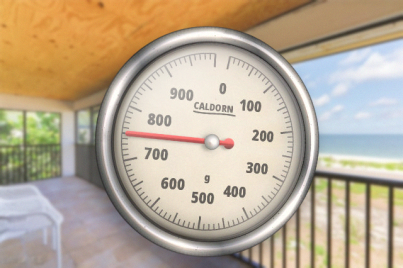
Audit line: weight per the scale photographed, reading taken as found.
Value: 750 g
